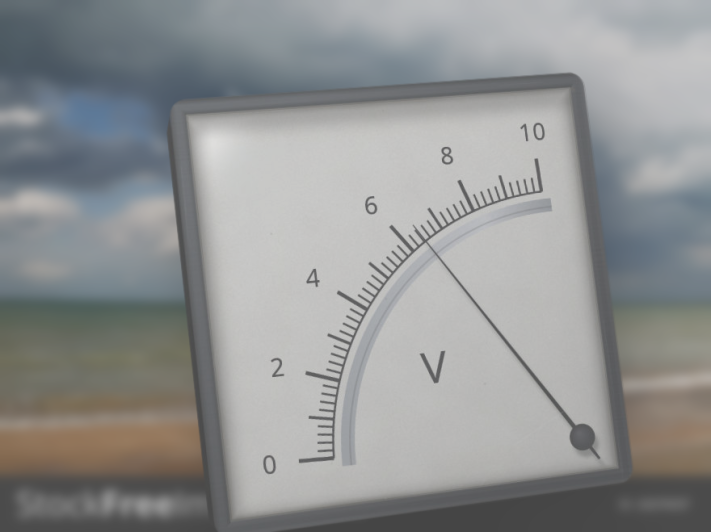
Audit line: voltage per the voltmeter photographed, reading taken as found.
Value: 6.4 V
